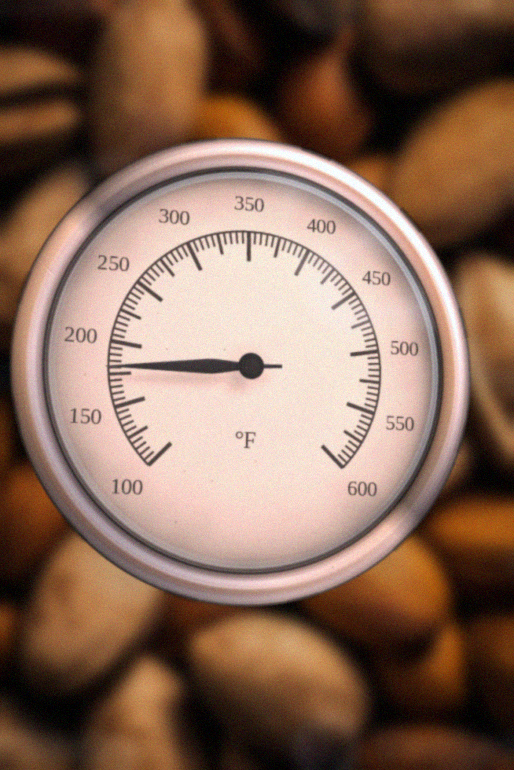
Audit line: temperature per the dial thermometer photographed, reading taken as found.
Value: 180 °F
